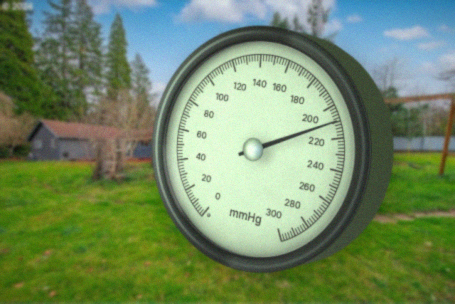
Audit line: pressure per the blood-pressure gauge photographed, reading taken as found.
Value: 210 mmHg
